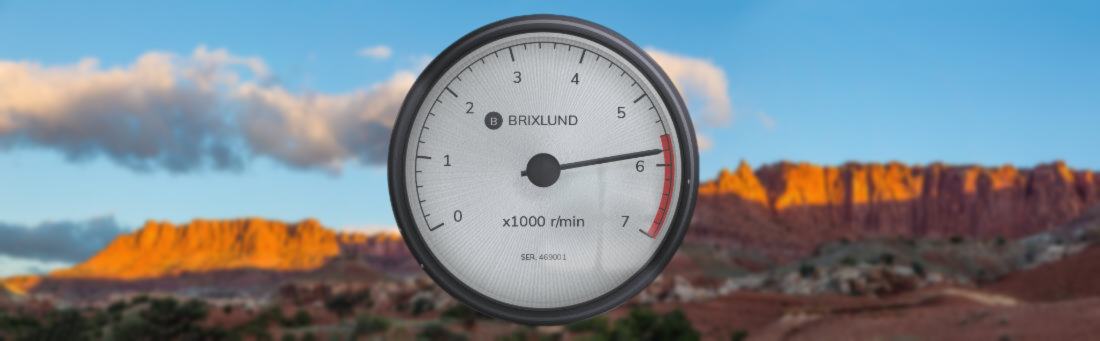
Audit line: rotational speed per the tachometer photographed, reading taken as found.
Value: 5800 rpm
